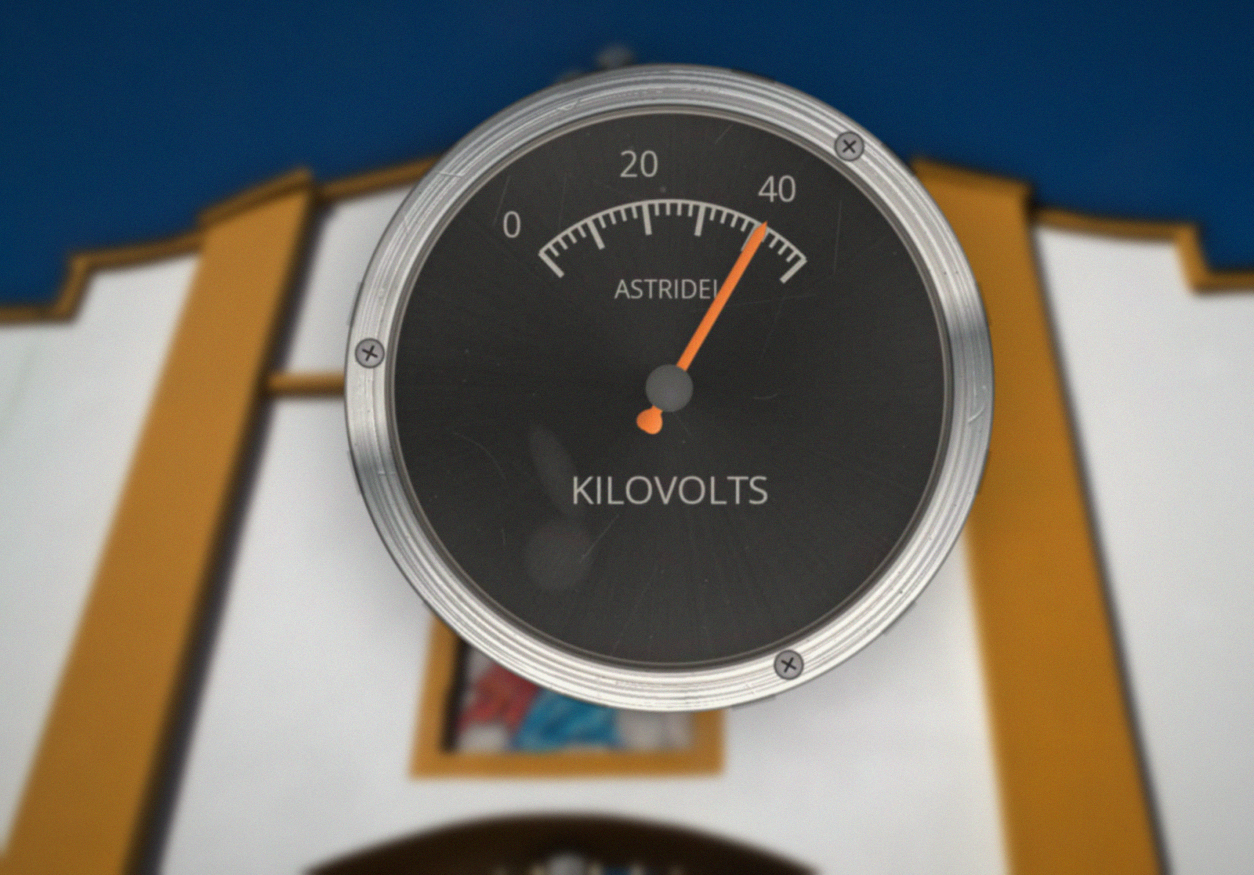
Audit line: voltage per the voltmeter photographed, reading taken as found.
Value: 41 kV
